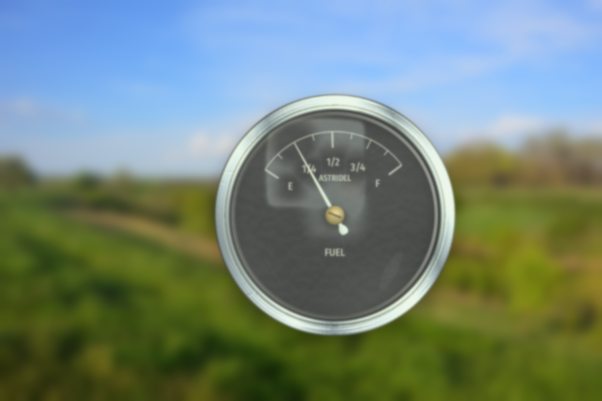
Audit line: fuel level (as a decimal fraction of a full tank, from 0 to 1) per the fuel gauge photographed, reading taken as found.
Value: 0.25
